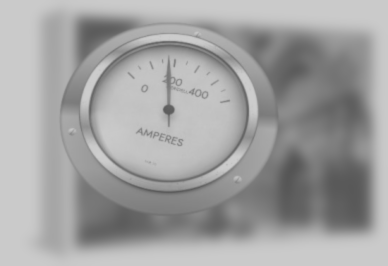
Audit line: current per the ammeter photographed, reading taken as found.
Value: 175 A
